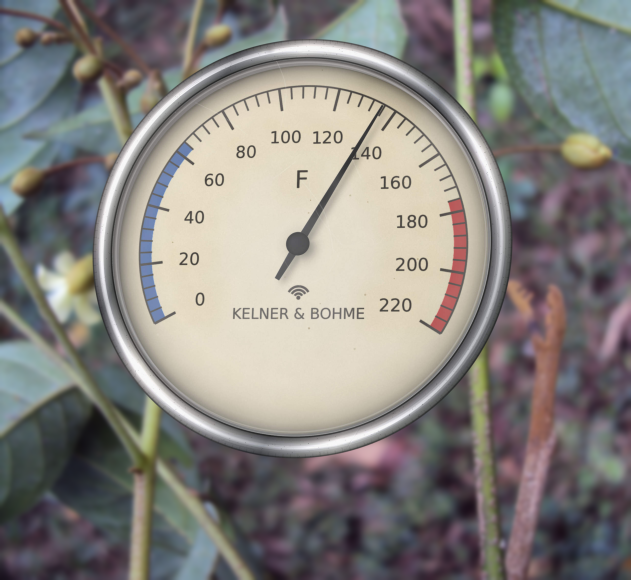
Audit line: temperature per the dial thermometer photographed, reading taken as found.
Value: 136 °F
